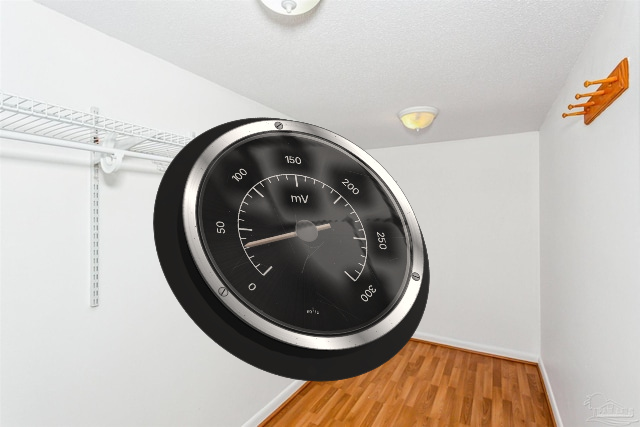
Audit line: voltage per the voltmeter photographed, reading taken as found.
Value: 30 mV
